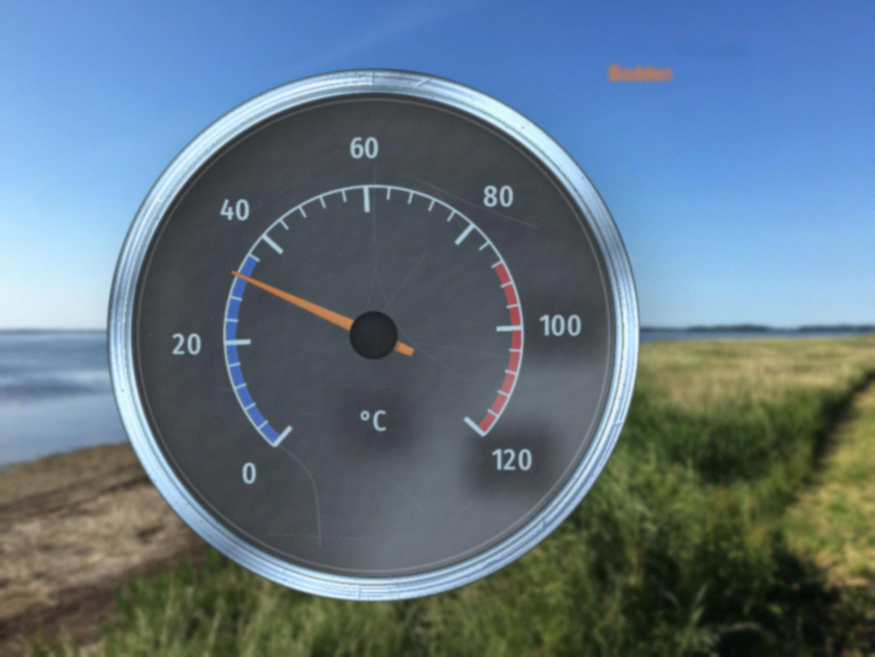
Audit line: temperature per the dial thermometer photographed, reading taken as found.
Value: 32 °C
